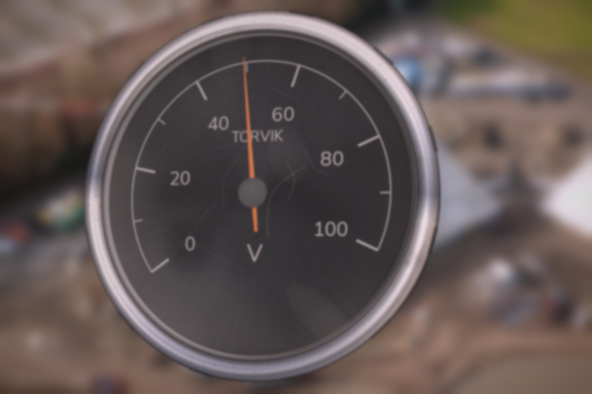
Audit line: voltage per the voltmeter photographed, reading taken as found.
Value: 50 V
